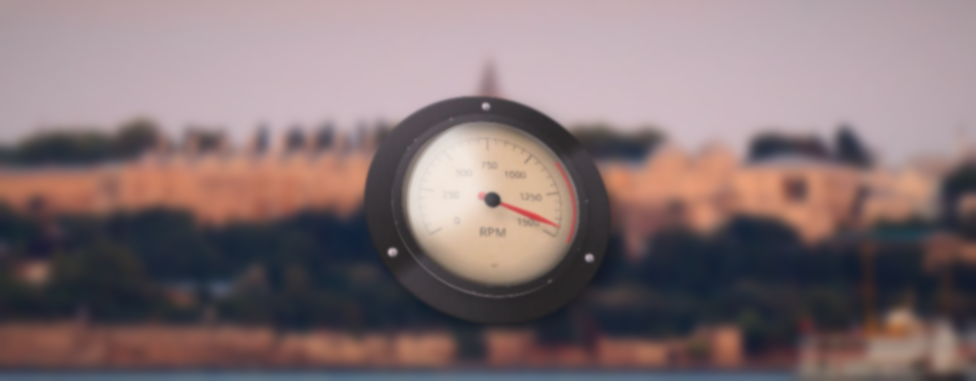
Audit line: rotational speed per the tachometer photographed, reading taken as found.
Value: 1450 rpm
